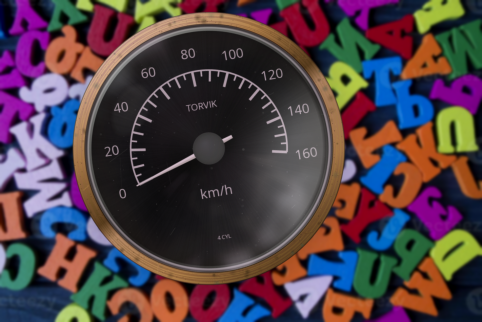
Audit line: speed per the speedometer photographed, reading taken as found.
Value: 0 km/h
